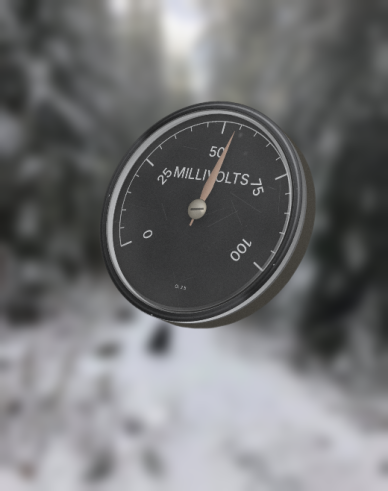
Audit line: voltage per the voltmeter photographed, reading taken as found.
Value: 55 mV
